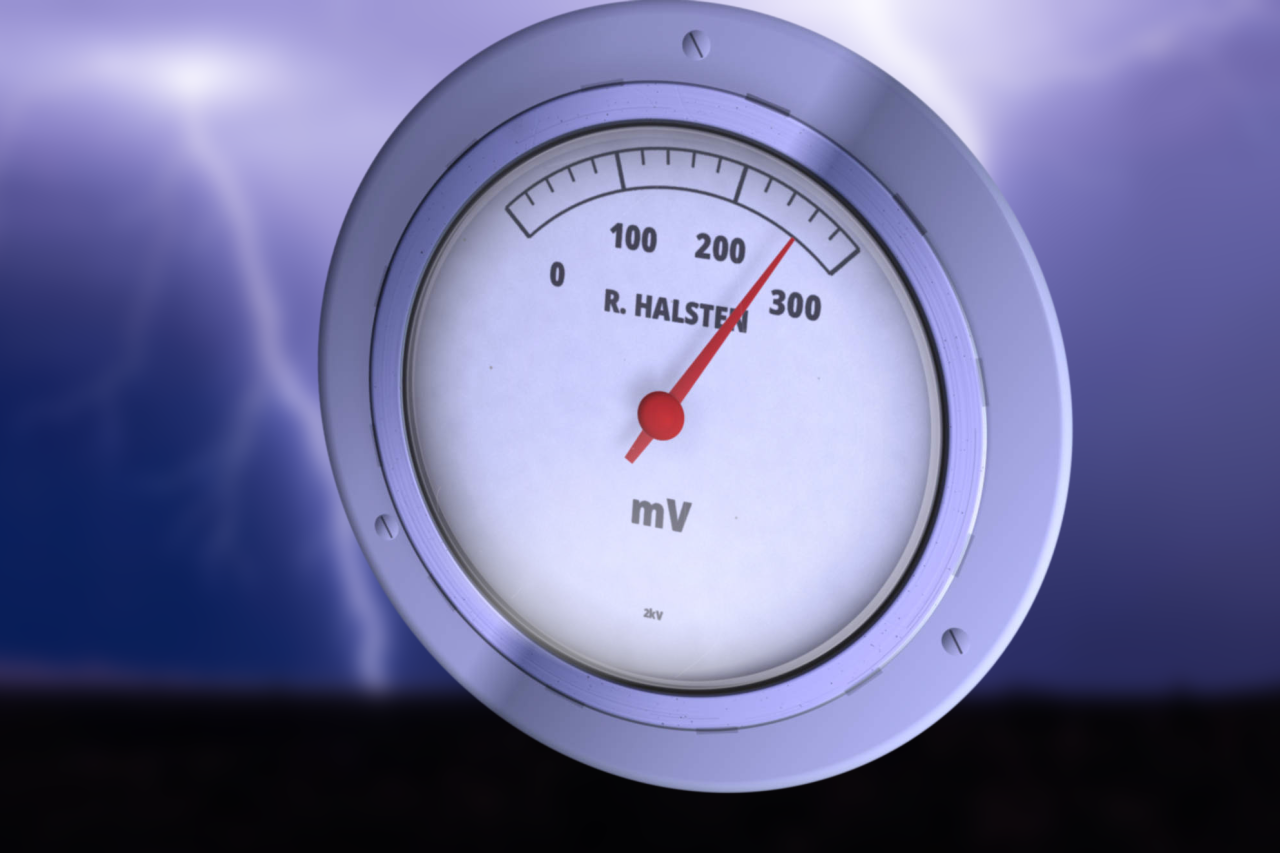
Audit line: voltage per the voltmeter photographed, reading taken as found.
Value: 260 mV
